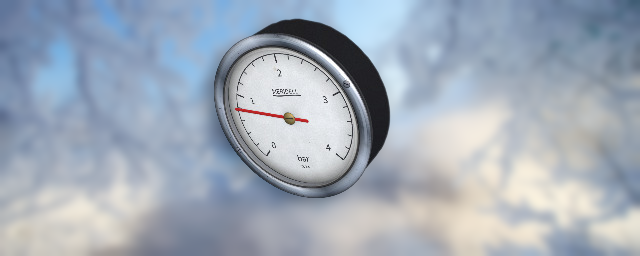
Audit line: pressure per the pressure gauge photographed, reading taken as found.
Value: 0.8 bar
